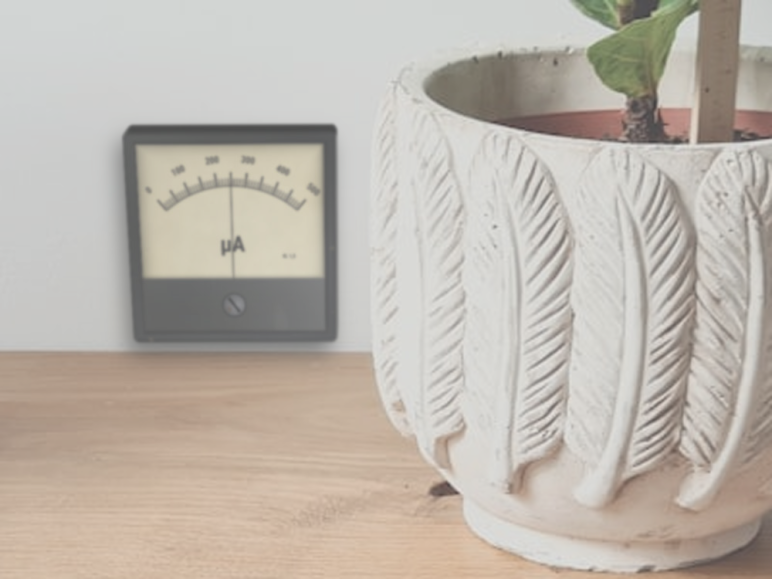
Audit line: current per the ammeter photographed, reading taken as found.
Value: 250 µA
